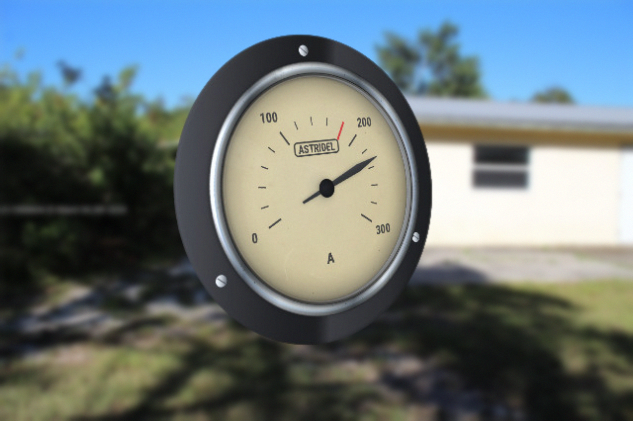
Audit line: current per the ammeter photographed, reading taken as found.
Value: 230 A
